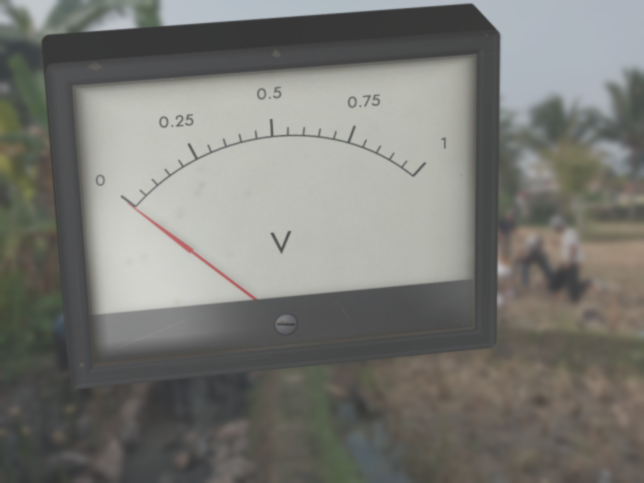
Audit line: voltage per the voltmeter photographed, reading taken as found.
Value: 0 V
